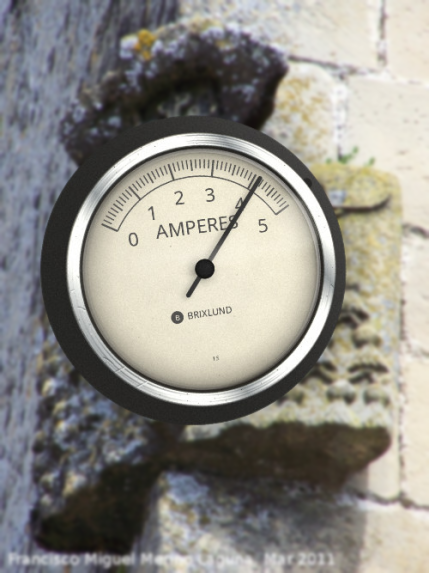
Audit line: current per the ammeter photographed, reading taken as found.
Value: 4.1 A
